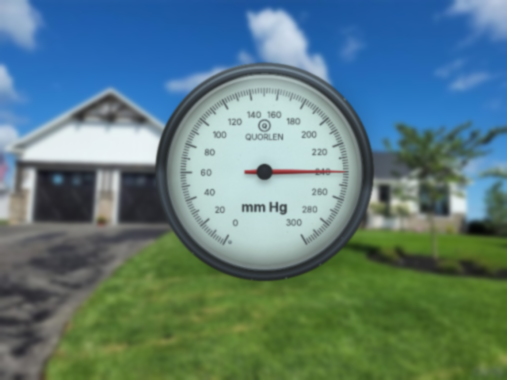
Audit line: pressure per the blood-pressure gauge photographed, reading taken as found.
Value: 240 mmHg
